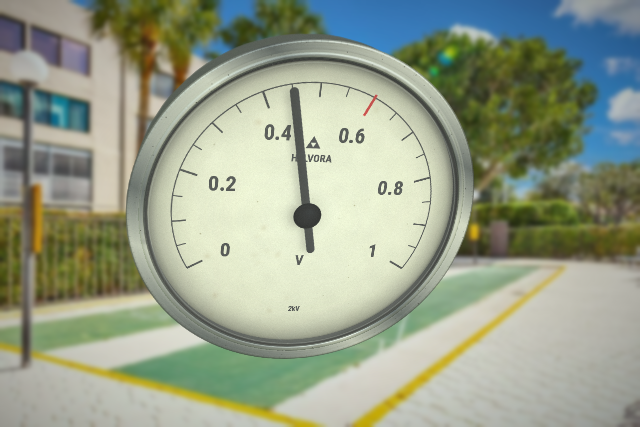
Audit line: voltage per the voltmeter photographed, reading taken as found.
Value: 0.45 V
